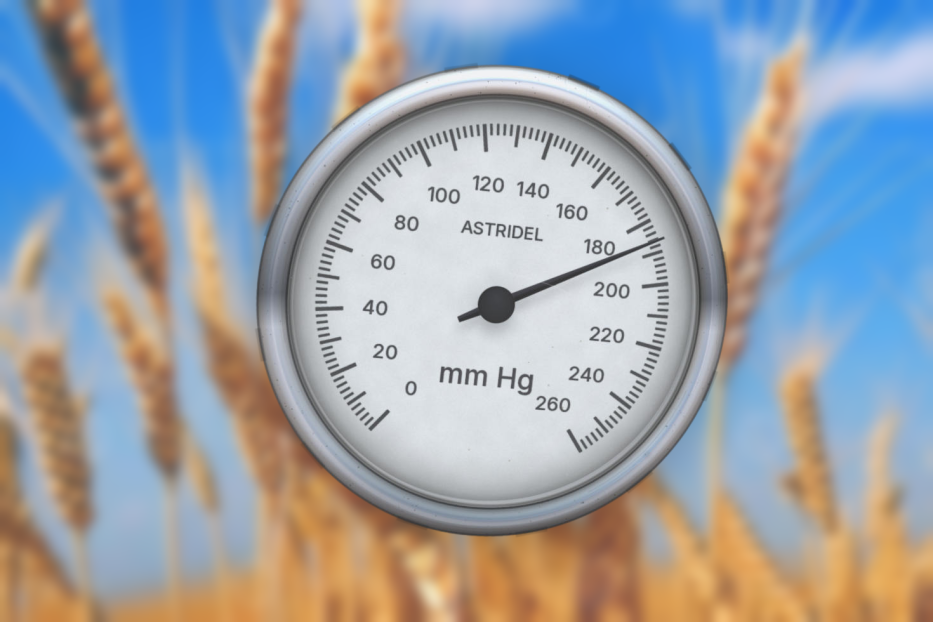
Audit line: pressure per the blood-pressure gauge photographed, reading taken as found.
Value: 186 mmHg
